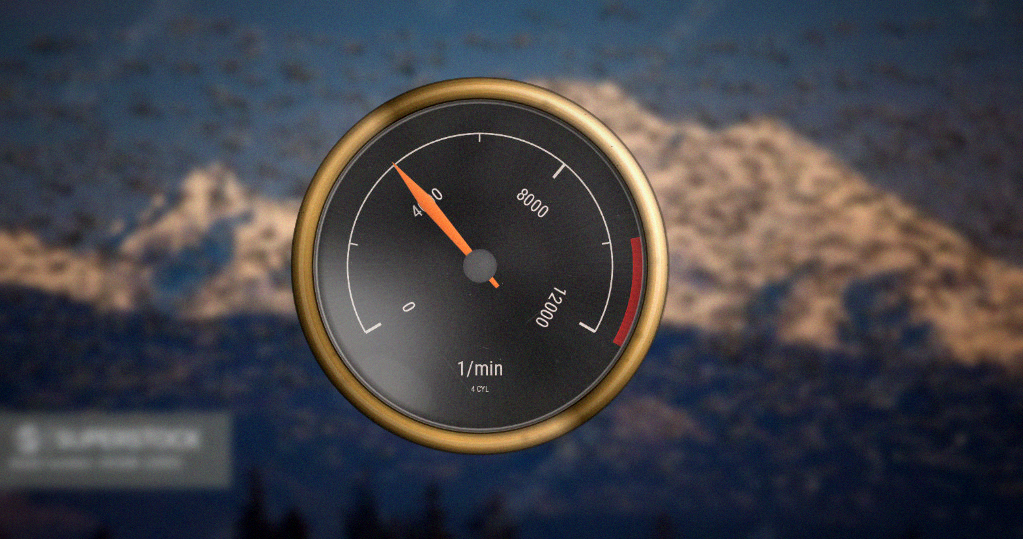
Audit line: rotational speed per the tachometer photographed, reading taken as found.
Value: 4000 rpm
